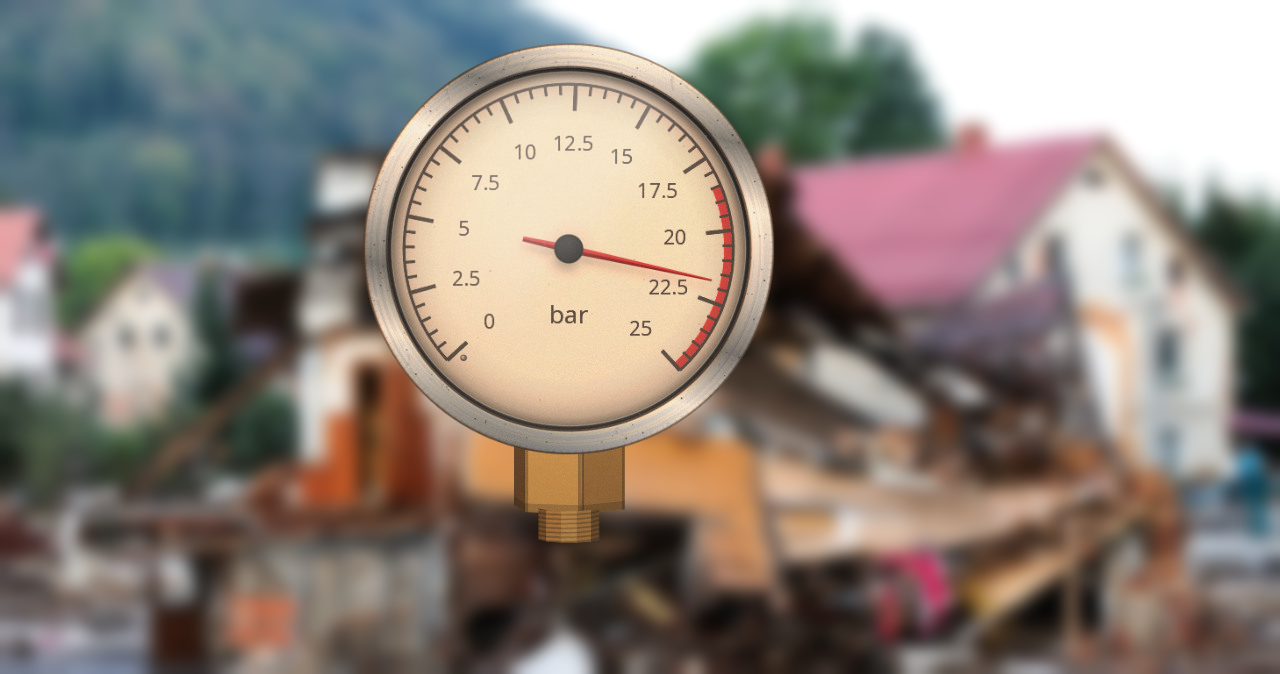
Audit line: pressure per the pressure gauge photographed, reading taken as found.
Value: 21.75 bar
